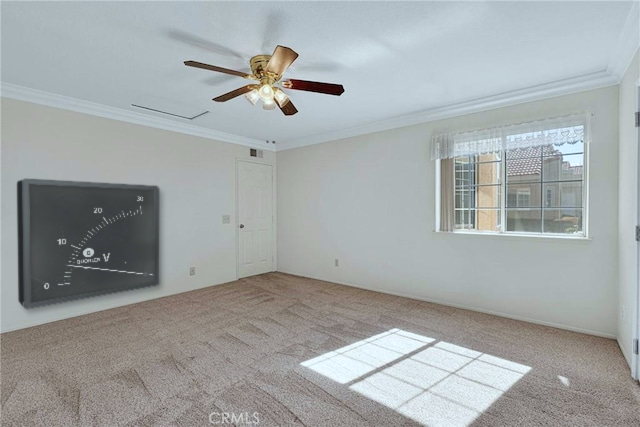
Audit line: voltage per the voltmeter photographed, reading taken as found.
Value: 5 V
